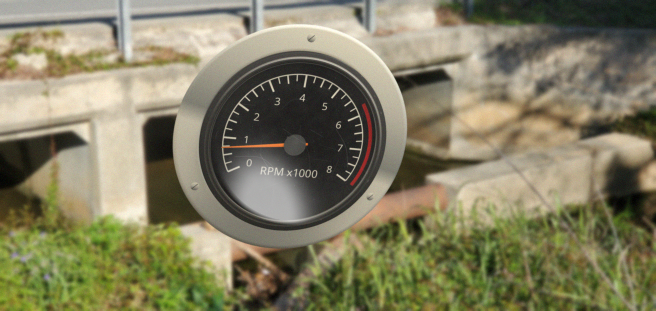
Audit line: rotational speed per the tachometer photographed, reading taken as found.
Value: 750 rpm
